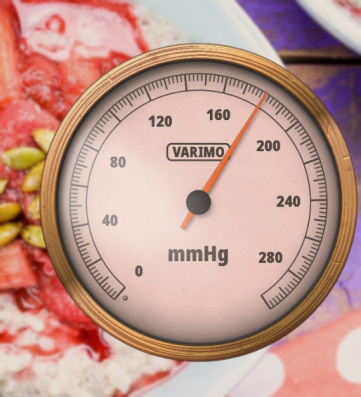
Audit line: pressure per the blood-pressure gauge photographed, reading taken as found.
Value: 180 mmHg
